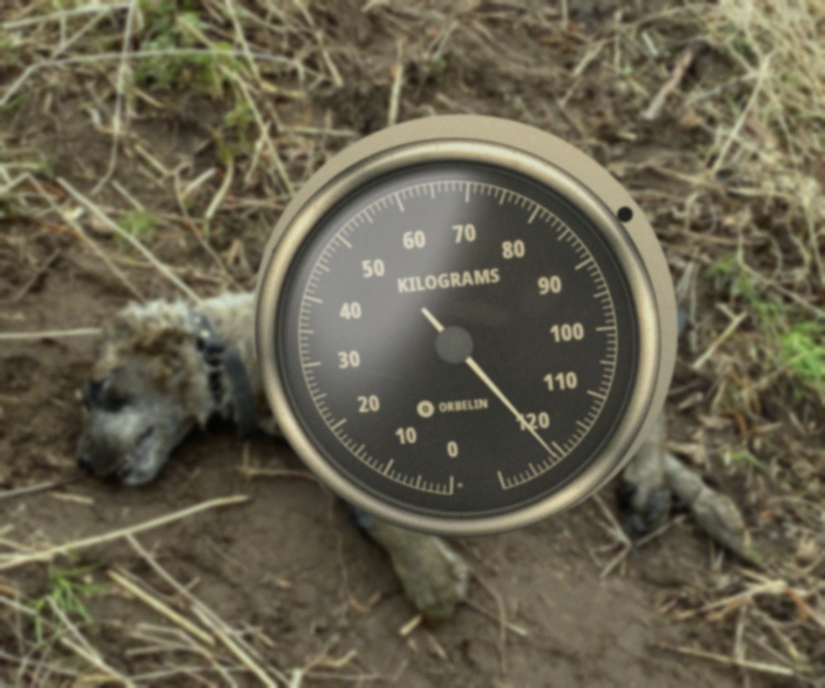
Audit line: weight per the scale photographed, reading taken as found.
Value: 121 kg
